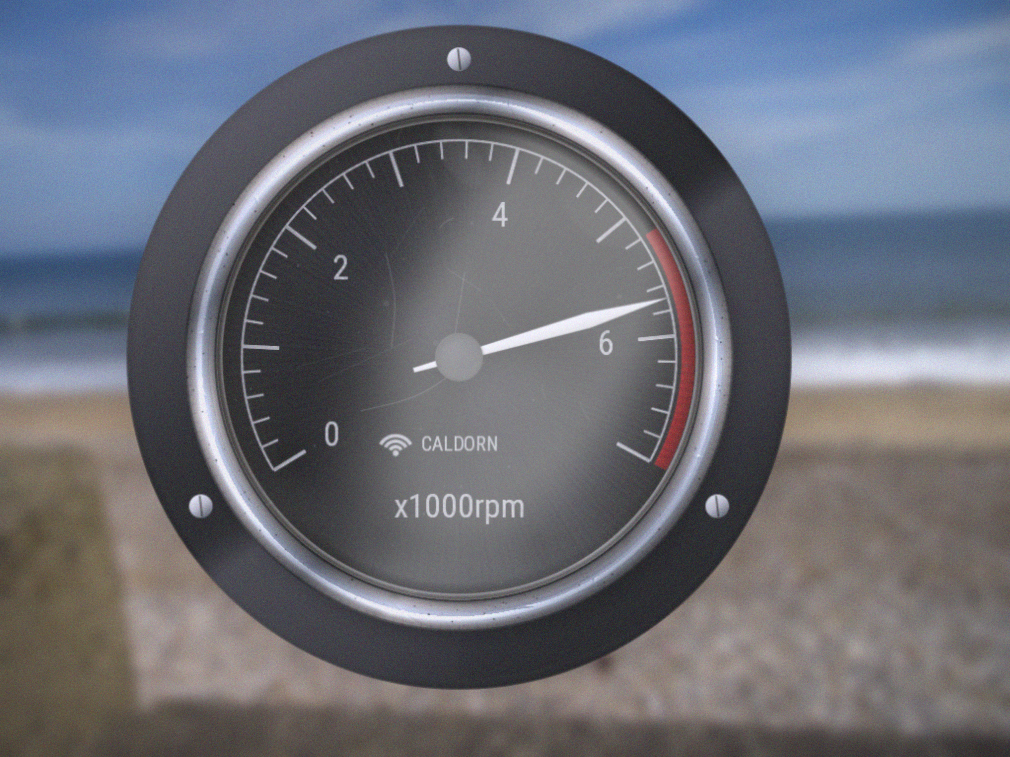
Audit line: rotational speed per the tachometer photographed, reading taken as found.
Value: 5700 rpm
